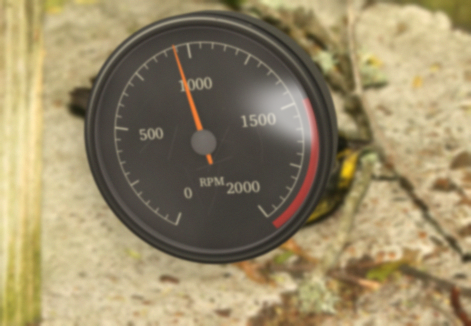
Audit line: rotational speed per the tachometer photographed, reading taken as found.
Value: 950 rpm
